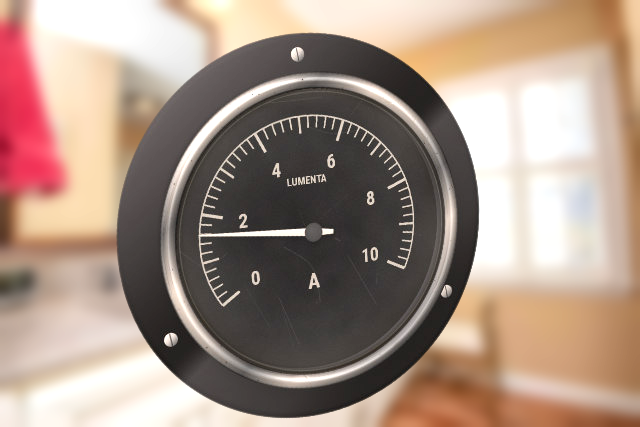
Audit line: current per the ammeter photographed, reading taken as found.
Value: 1.6 A
